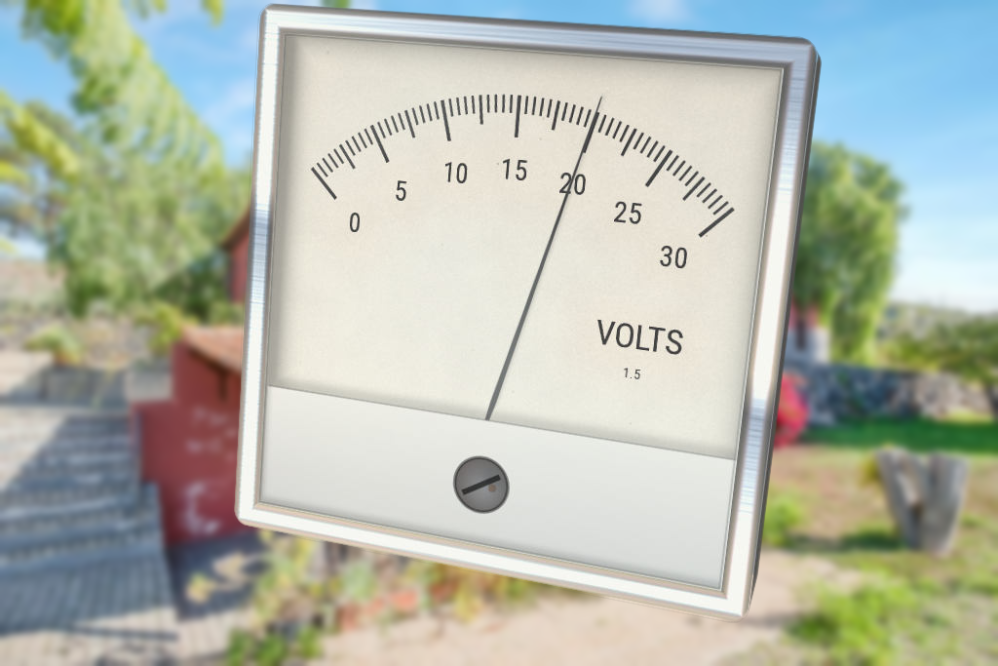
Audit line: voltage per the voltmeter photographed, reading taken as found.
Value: 20 V
